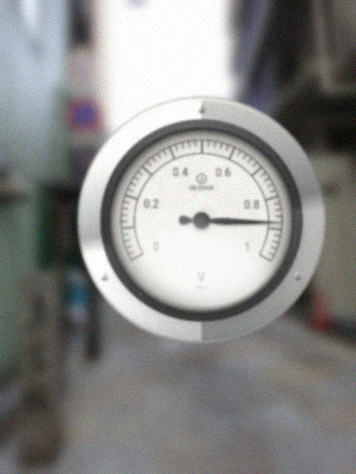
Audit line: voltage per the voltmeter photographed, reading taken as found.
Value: 0.88 V
